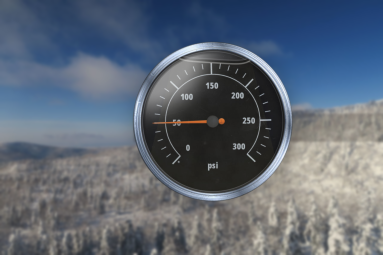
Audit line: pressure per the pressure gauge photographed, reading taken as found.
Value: 50 psi
